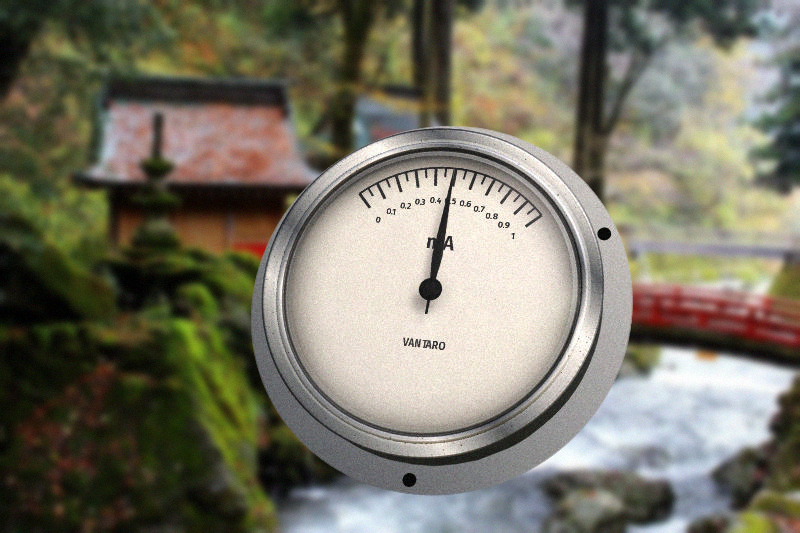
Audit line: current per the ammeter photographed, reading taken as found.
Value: 0.5 mA
